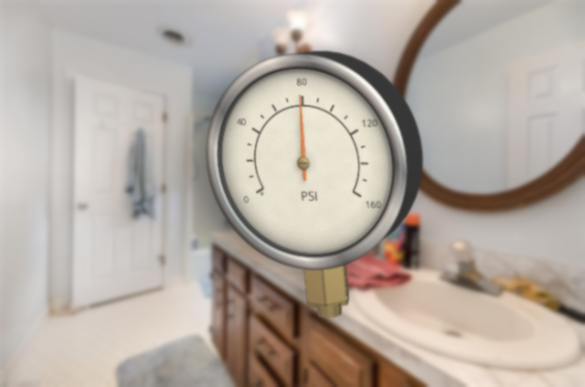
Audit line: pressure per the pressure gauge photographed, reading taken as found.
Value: 80 psi
